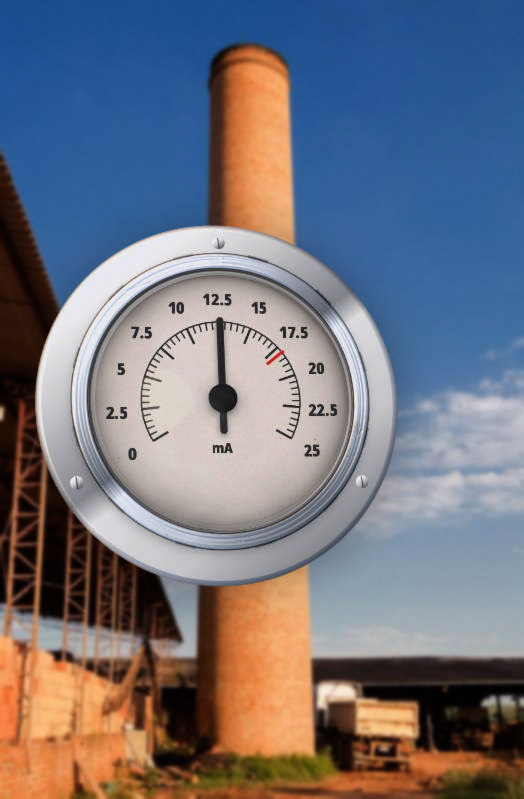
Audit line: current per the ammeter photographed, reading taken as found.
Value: 12.5 mA
